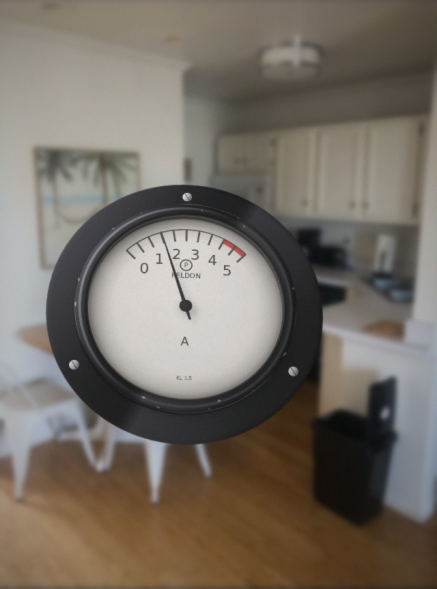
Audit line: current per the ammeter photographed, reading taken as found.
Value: 1.5 A
